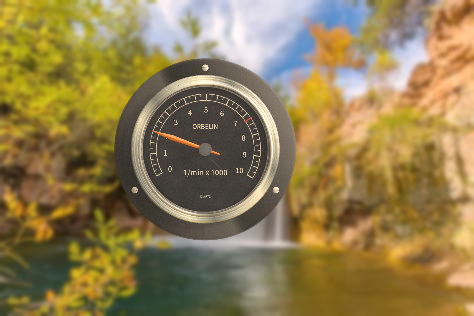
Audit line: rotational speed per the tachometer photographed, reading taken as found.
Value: 2000 rpm
